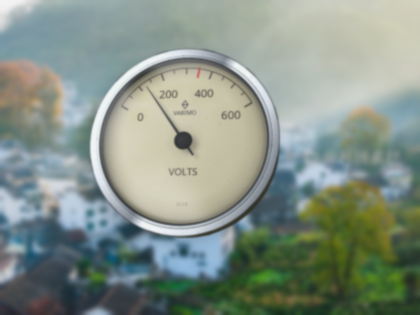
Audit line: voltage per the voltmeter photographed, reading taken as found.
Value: 125 V
